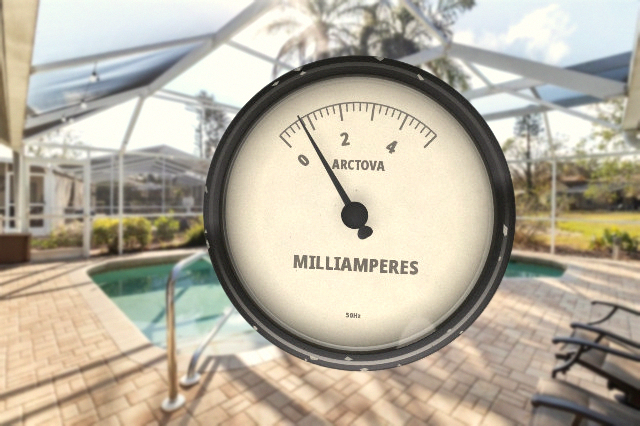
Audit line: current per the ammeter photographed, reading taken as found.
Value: 0.8 mA
